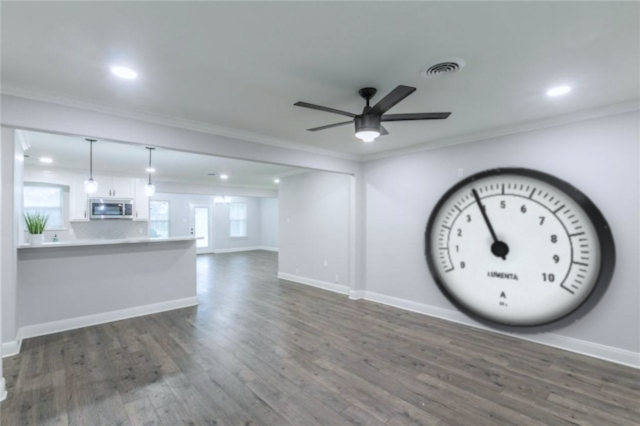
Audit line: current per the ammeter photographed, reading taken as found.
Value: 4 A
